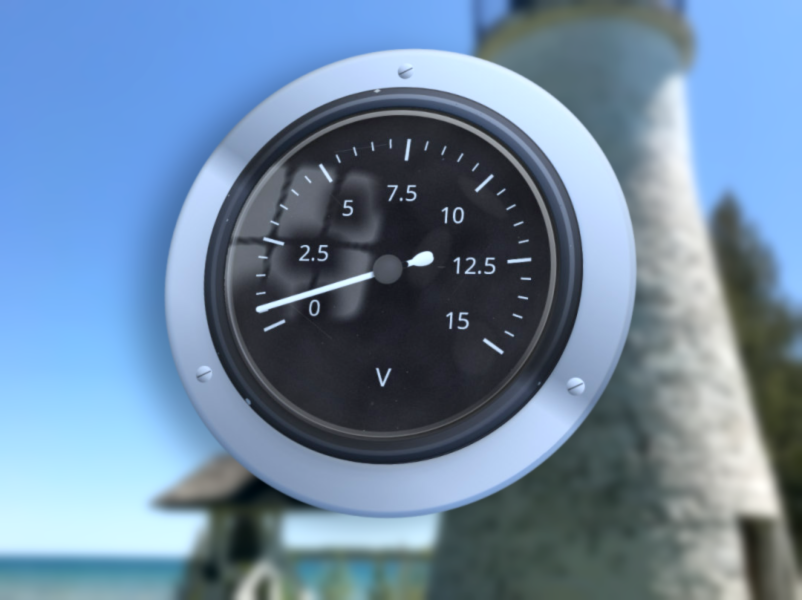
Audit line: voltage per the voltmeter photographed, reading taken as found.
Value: 0.5 V
